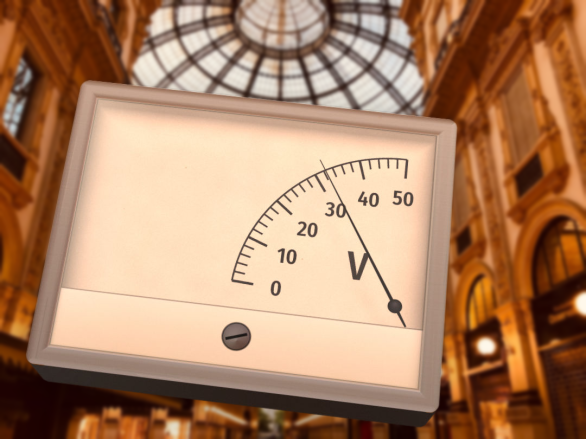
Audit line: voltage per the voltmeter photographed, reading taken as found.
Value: 32 V
